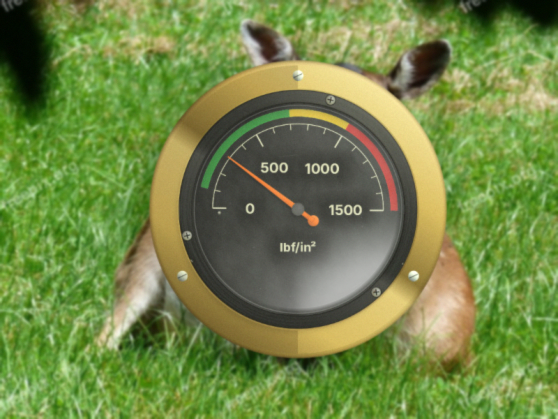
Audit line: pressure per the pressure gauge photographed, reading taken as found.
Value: 300 psi
